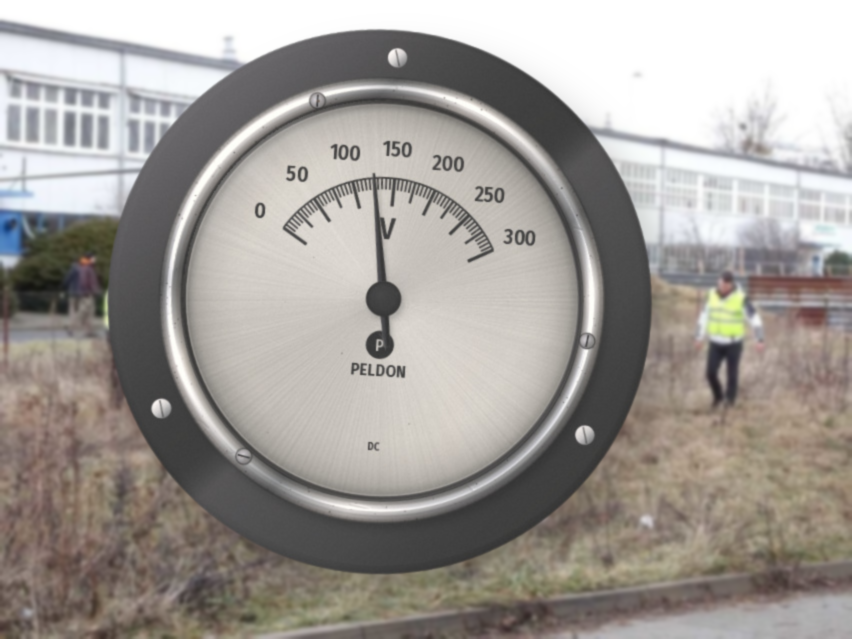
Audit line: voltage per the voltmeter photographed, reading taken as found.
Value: 125 V
